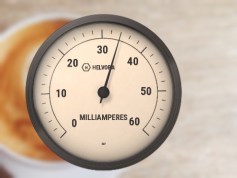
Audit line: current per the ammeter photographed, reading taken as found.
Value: 34 mA
